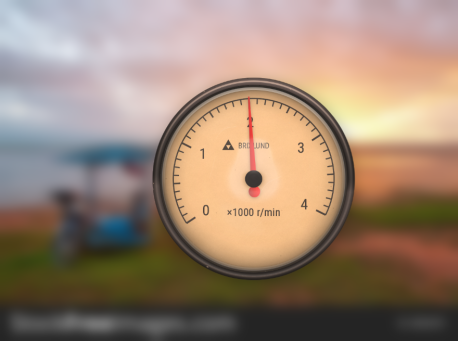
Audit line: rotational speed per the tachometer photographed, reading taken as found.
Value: 2000 rpm
